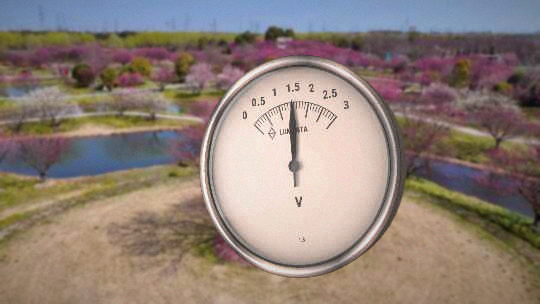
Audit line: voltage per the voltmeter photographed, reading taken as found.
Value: 1.5 V
